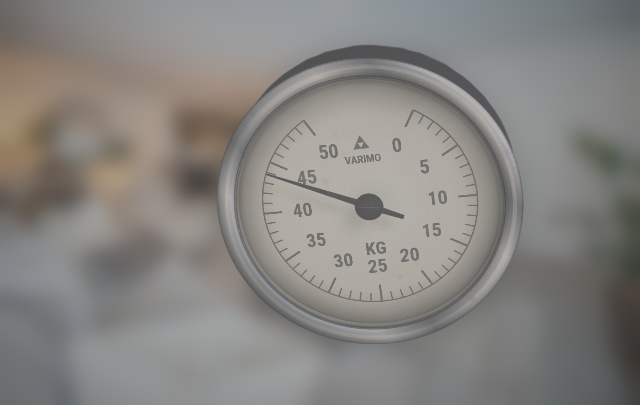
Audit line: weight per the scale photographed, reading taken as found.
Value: 44 kg
